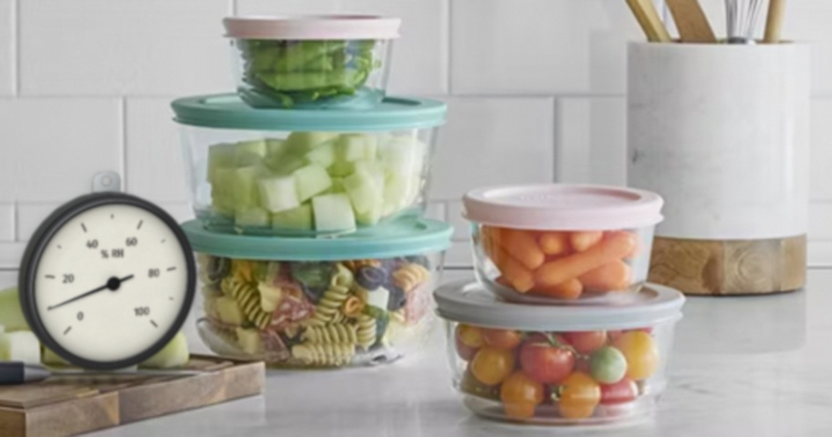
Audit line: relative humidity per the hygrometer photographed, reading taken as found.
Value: 10 %
